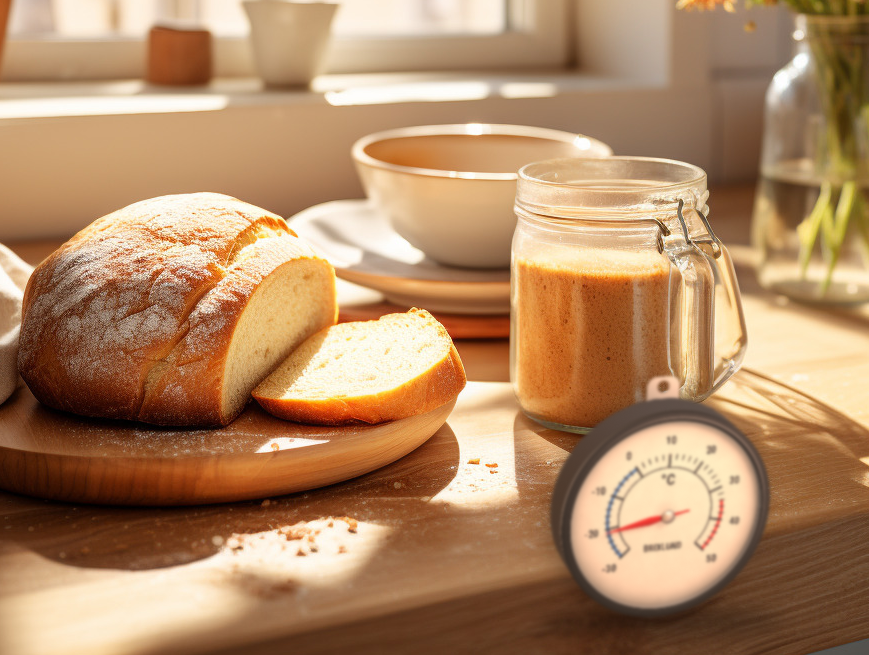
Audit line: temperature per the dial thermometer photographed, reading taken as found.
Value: -20 °C
